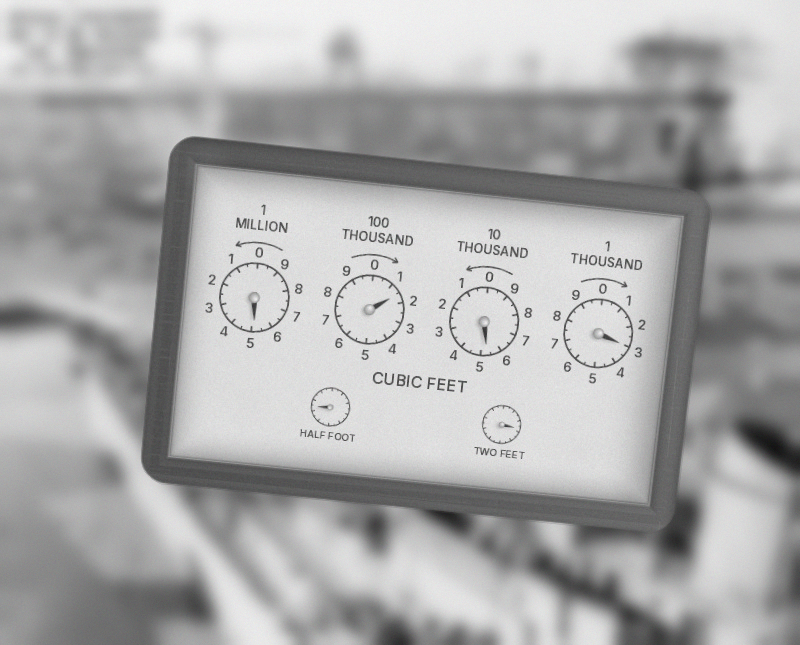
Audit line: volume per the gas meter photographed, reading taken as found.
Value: 515300 ft³
